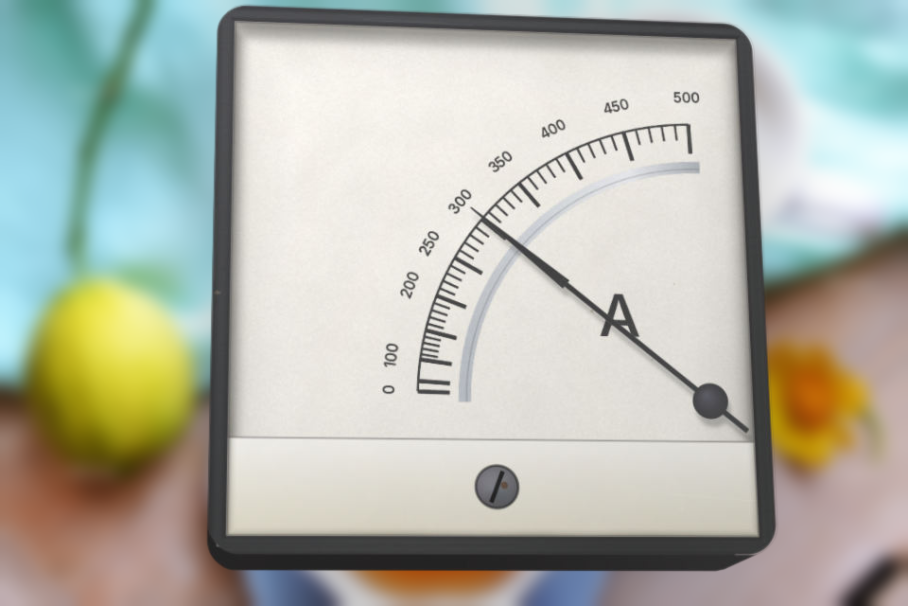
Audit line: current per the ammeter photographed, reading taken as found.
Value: 300 A
